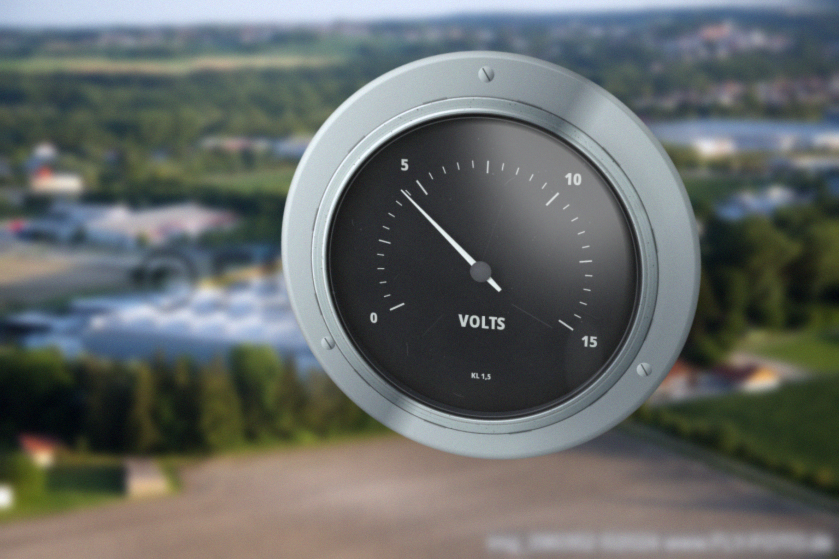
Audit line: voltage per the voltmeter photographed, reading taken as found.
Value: 4.5 V
